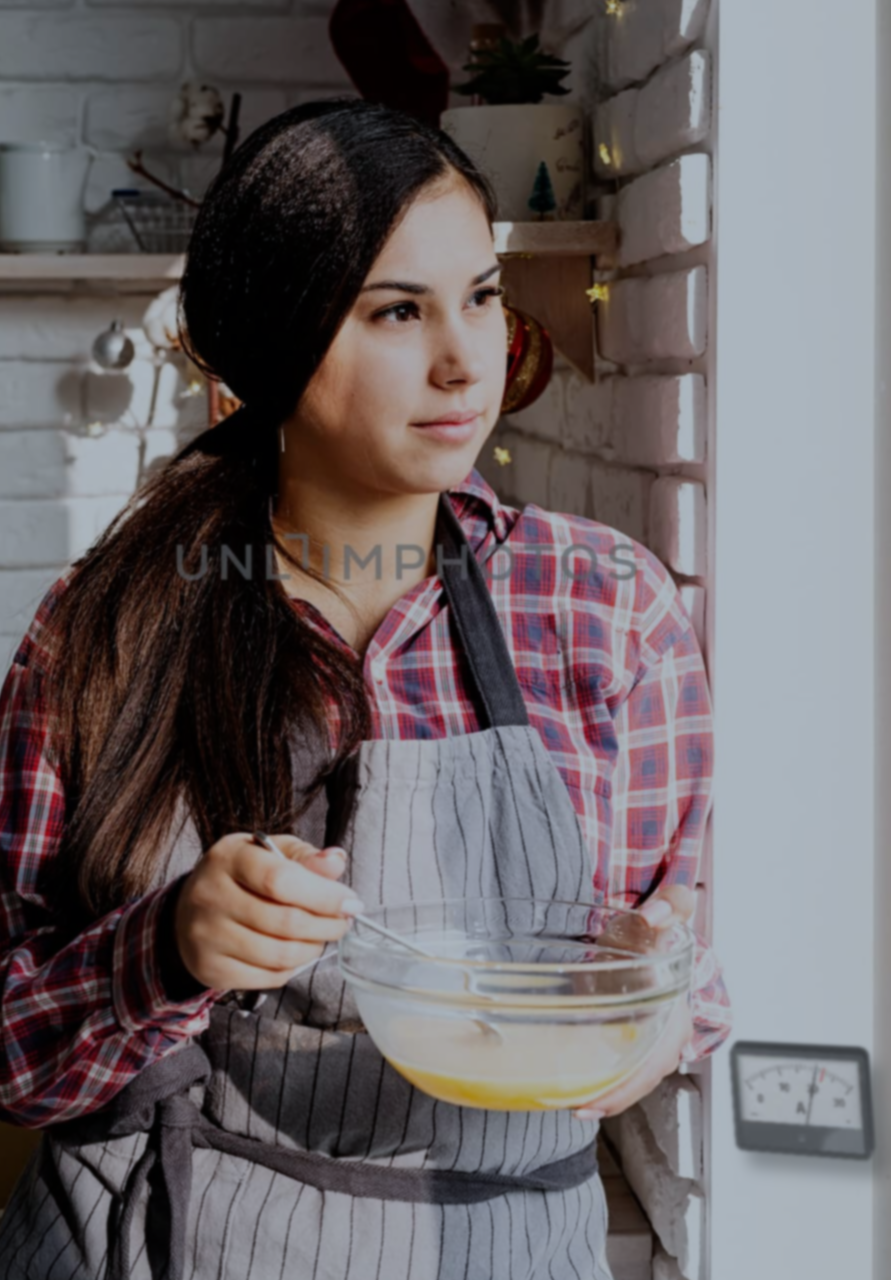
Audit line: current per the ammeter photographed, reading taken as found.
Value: 20 A
